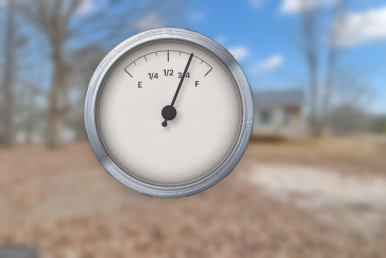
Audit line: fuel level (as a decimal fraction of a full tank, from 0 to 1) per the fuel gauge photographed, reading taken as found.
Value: 0.75
